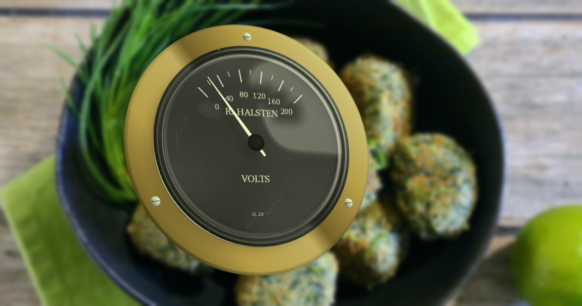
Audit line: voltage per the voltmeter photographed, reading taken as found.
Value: 20 V
